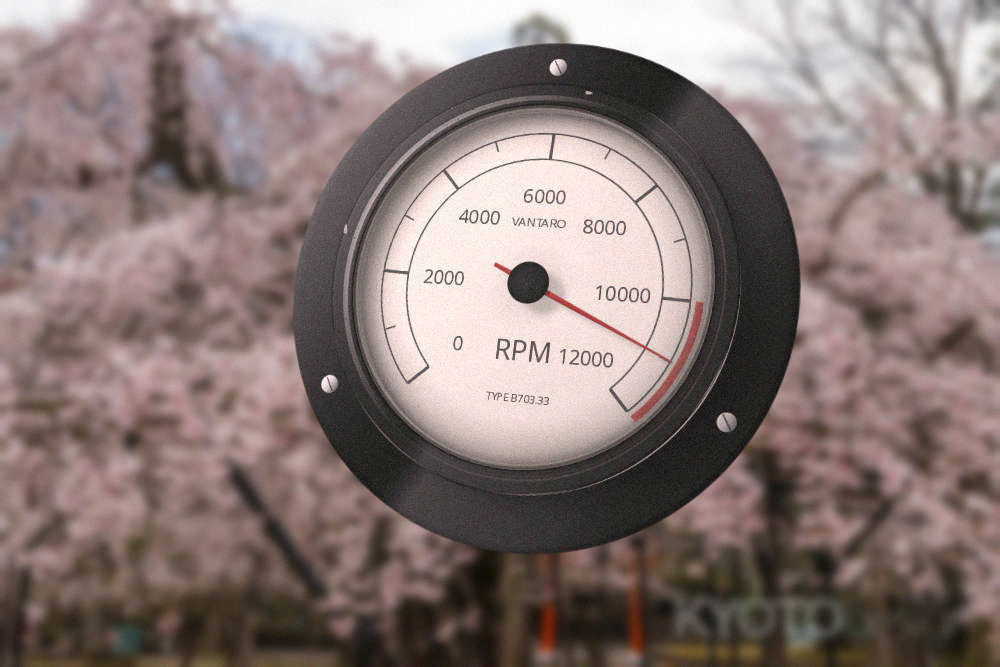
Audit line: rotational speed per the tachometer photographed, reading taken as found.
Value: 11000 rpm
